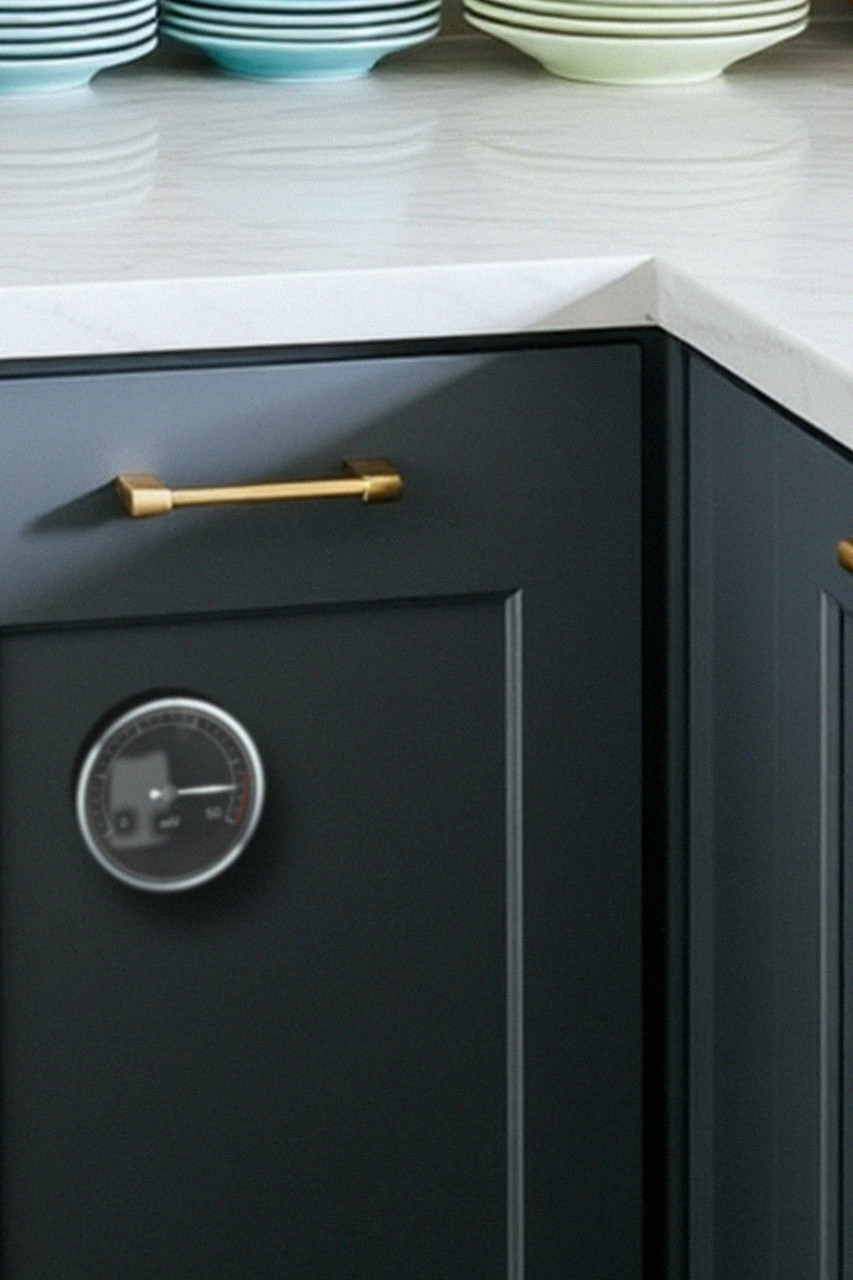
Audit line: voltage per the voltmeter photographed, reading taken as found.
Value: 44 mV
